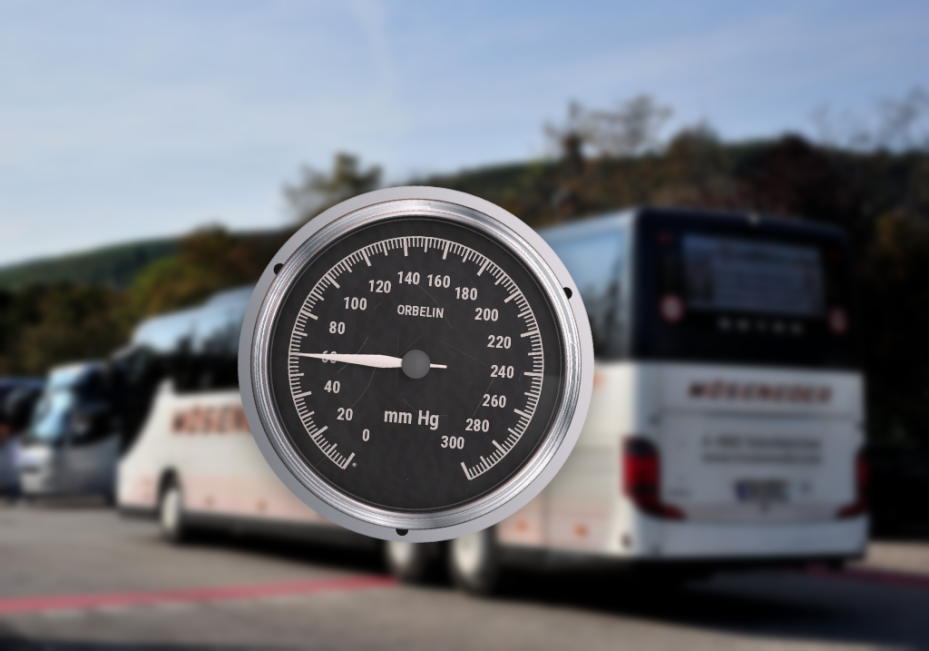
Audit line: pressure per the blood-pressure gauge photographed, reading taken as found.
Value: 60 mmHg
